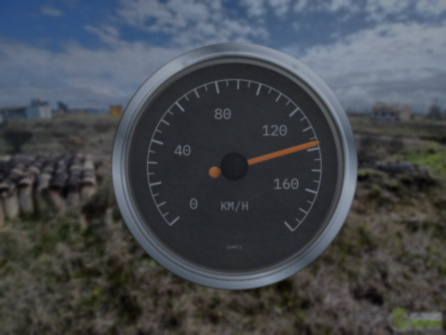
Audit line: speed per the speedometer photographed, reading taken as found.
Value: 137.5 km/h
